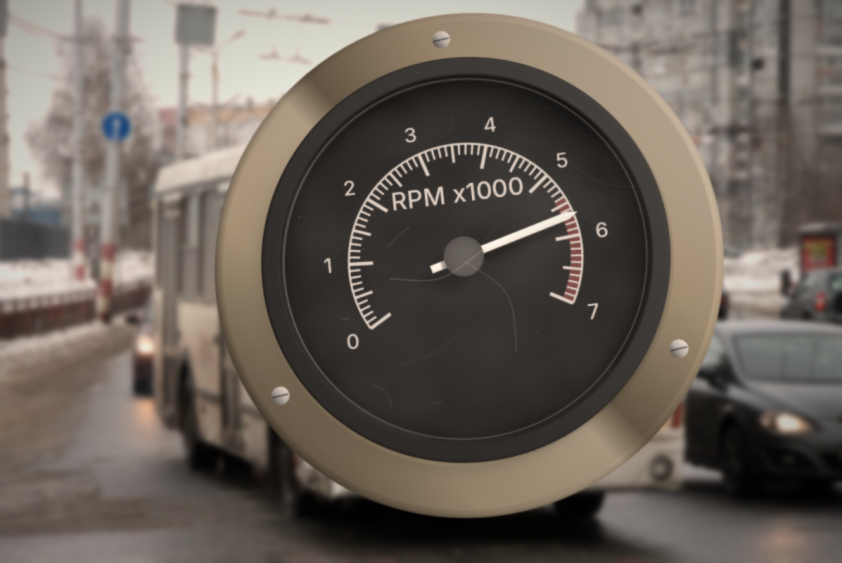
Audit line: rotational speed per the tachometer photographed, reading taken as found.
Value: 5700 rpm
